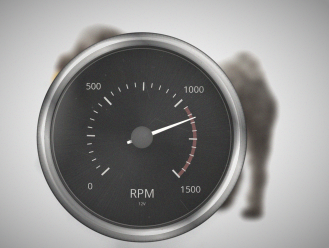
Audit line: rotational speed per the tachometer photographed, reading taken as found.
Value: 1125 rpm
